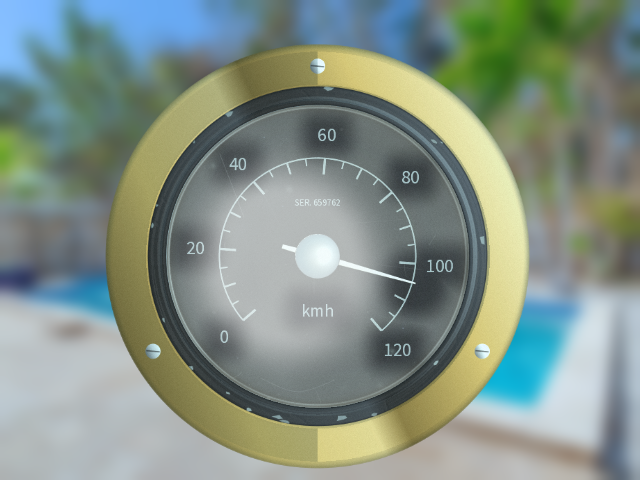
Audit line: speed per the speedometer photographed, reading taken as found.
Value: 105 km/h
